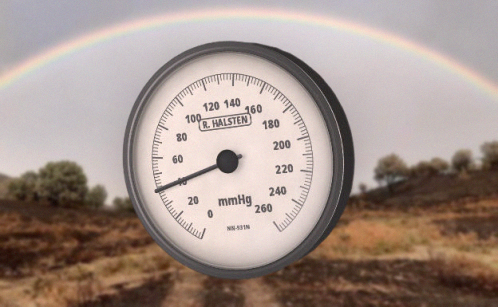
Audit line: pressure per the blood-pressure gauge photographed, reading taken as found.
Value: 40 mmHg
